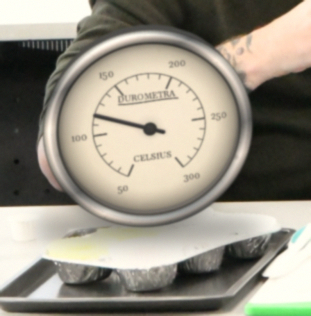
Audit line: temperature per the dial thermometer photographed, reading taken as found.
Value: 120 °C
